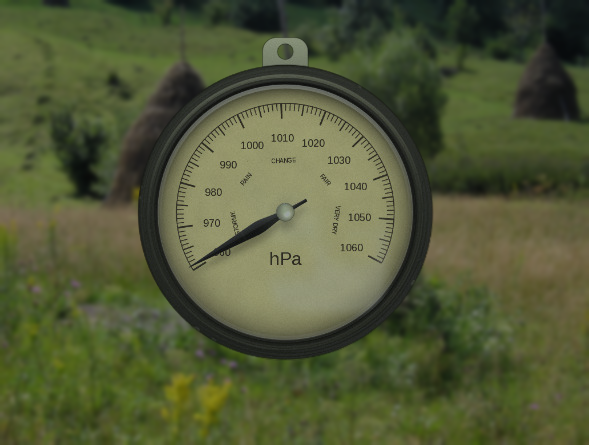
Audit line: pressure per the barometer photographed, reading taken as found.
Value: 961 hPa
